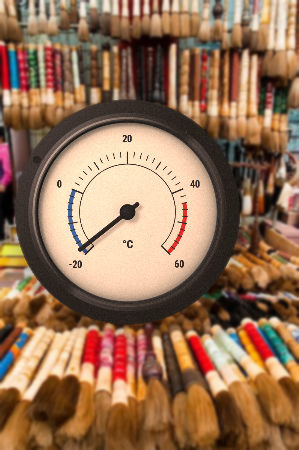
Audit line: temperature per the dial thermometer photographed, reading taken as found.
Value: -18 °C
